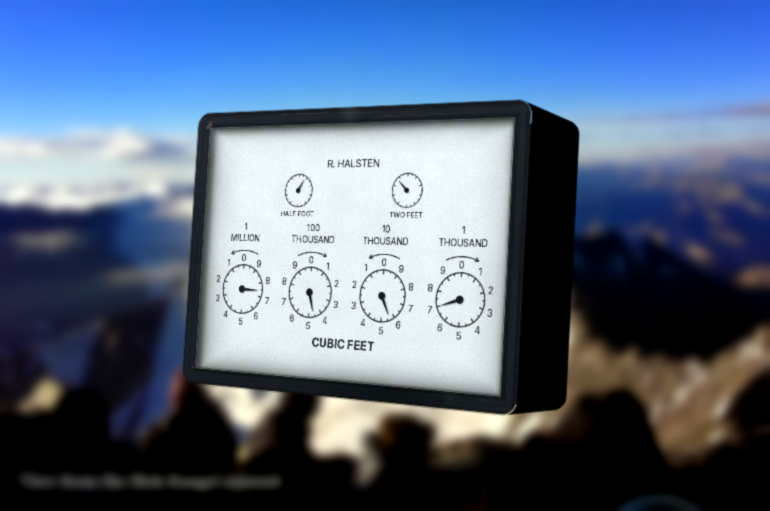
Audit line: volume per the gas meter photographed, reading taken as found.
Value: 745700 ft³
